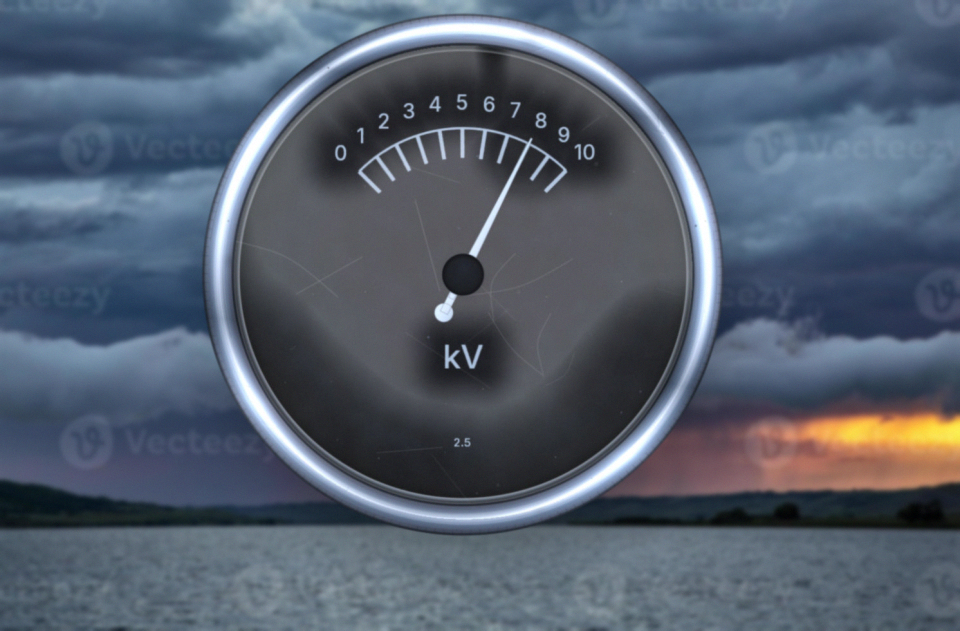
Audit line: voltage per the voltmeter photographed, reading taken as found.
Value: 8 kV
